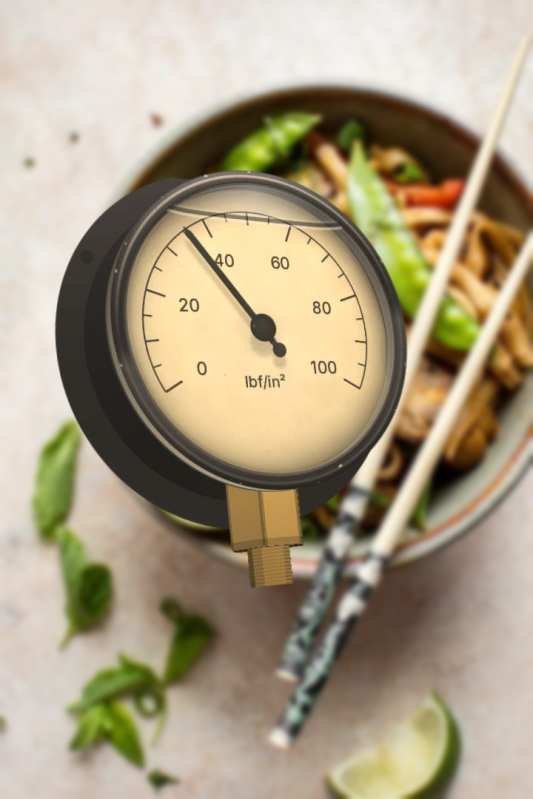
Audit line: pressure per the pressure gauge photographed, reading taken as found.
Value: 35 psi
